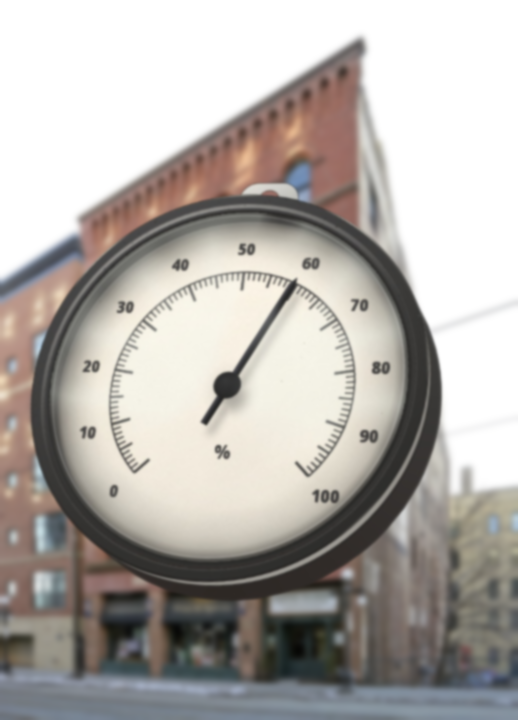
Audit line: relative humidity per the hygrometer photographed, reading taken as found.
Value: 60 %
